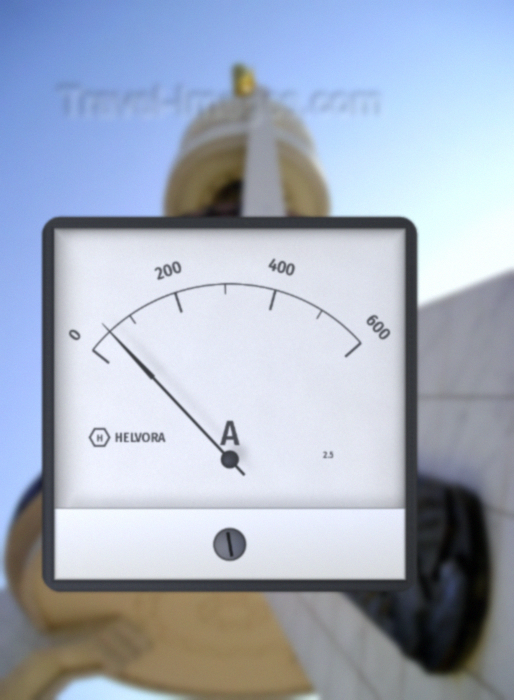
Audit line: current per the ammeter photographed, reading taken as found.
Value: 50 A
